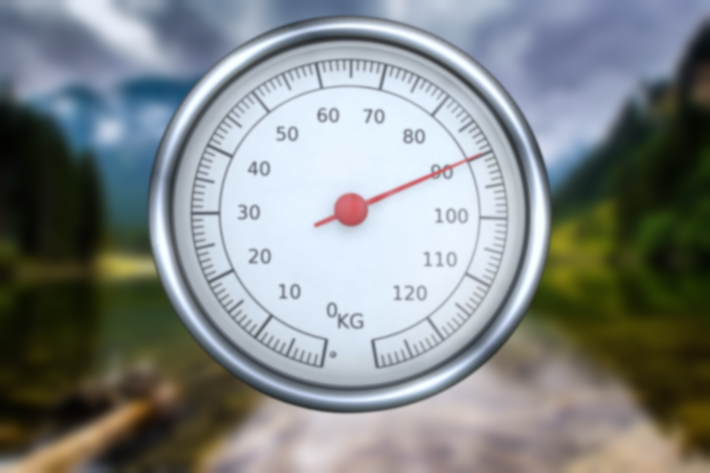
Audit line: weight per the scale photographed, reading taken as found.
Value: 90 kg
